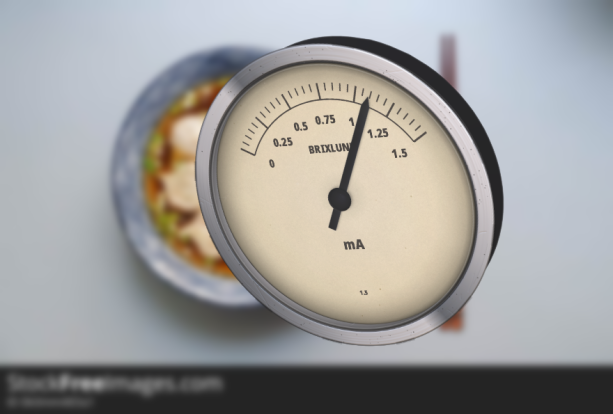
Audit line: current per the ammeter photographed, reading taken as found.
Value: 1.1 mA
